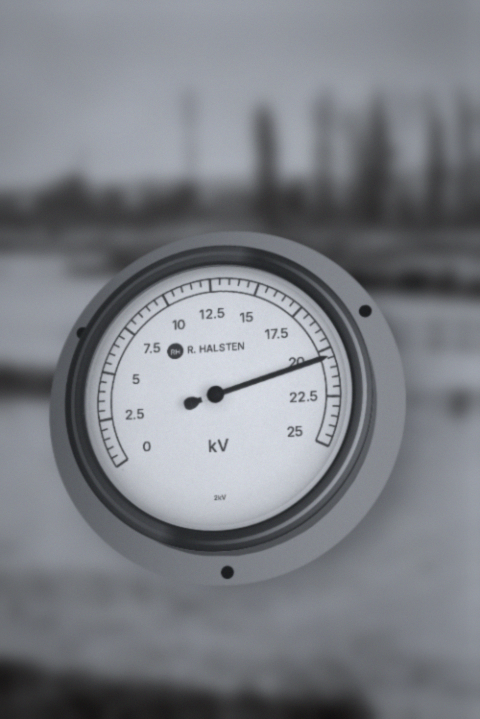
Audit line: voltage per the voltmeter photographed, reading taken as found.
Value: 20.5 kV
